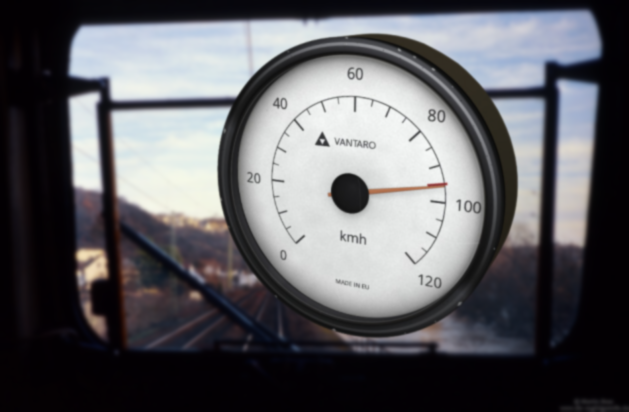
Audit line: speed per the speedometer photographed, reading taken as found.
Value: 95 km/h
